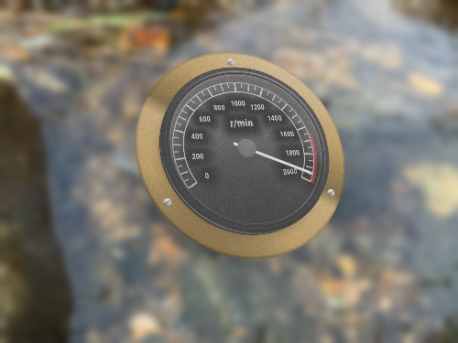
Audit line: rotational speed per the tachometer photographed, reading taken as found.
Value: 1950 rpm
